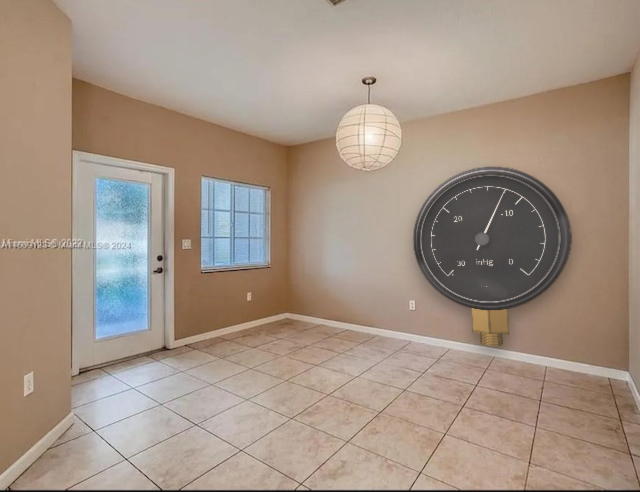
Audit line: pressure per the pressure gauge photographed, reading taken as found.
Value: -12 inHg
